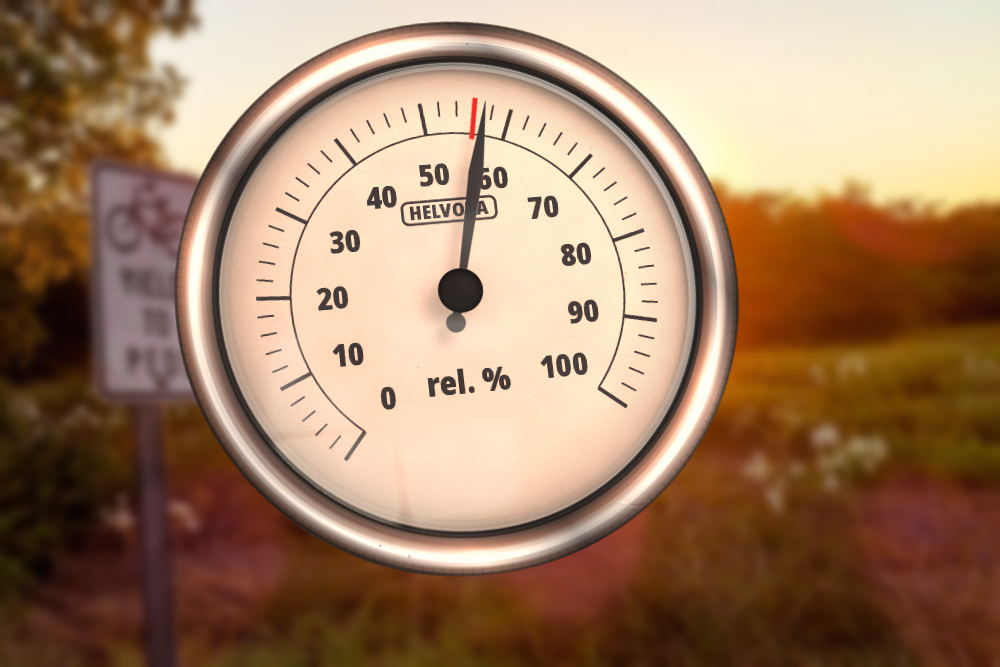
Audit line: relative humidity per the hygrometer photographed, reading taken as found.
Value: 57 %
